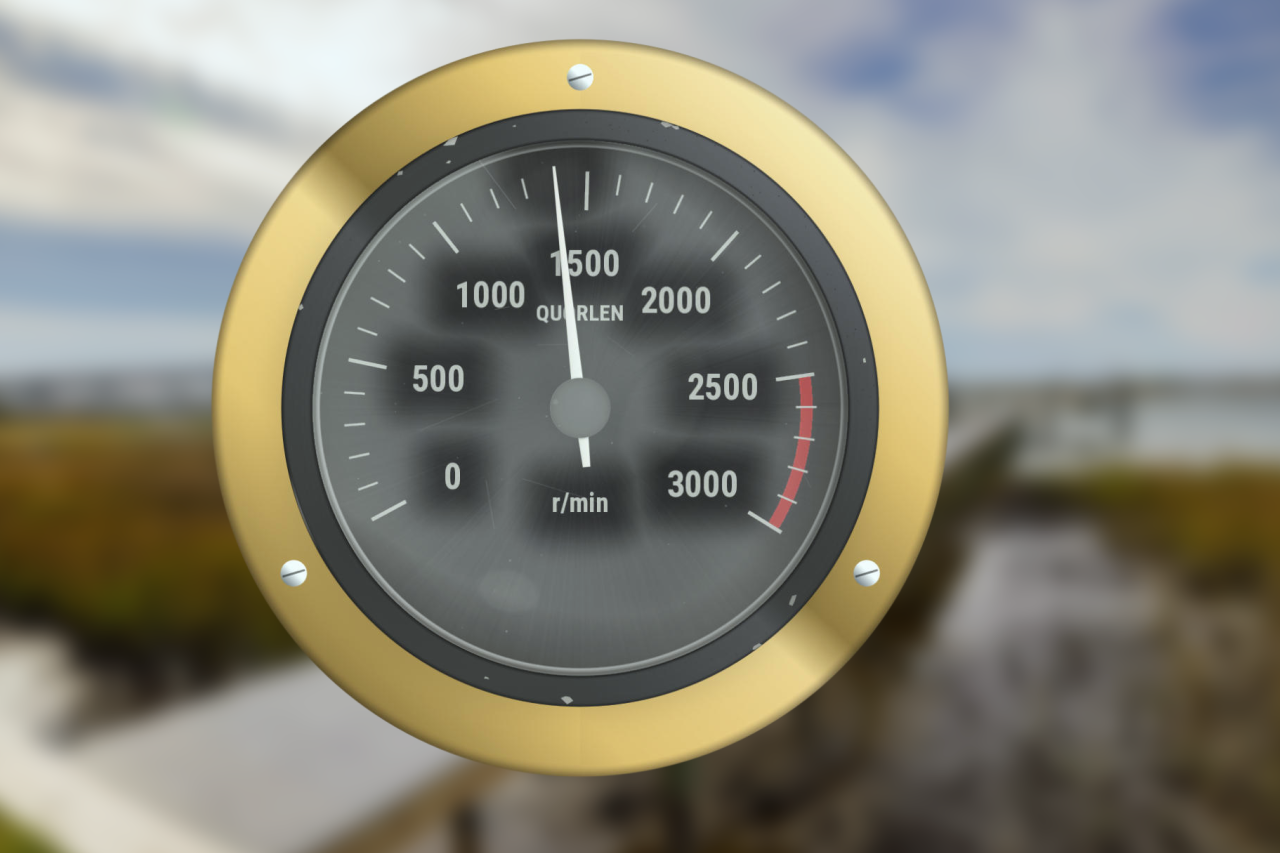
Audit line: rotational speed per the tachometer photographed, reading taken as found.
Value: 1400 rpm
